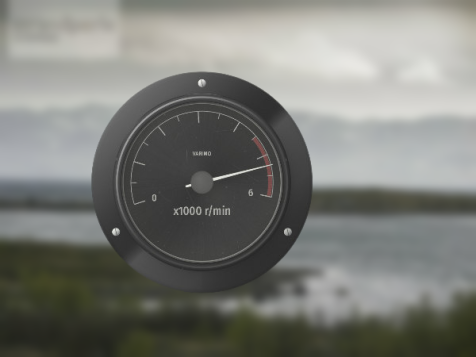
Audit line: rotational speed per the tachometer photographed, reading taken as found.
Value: 5250 rpm
